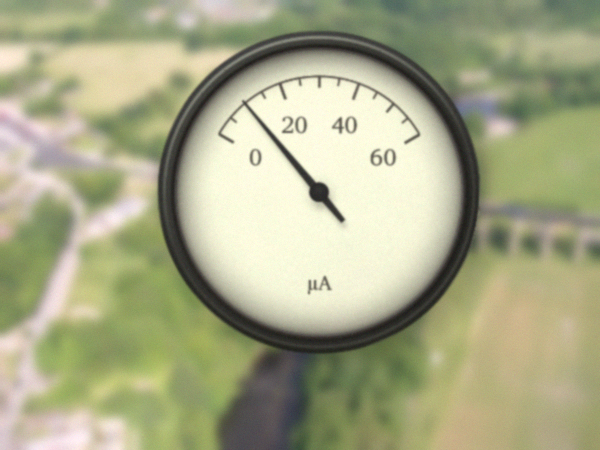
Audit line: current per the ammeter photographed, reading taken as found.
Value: 10 µA
